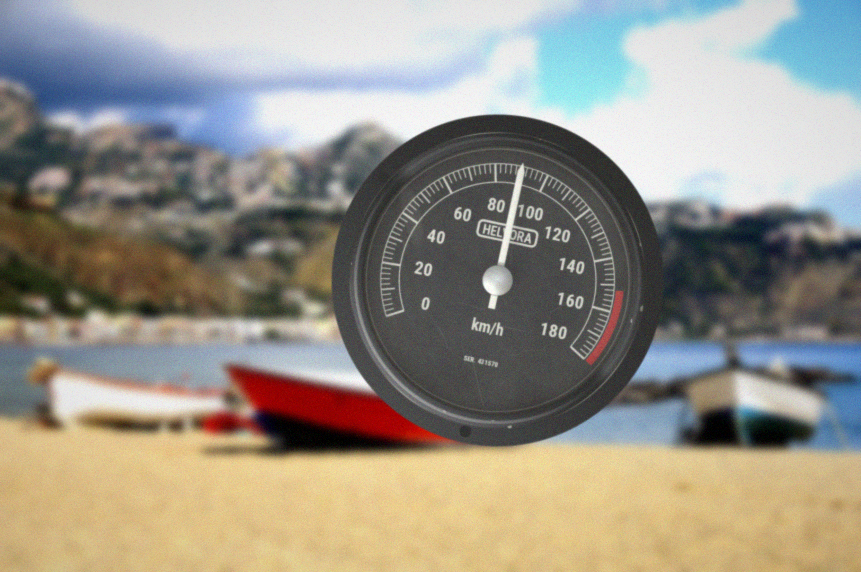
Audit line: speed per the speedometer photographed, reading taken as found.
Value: 90 km/h
